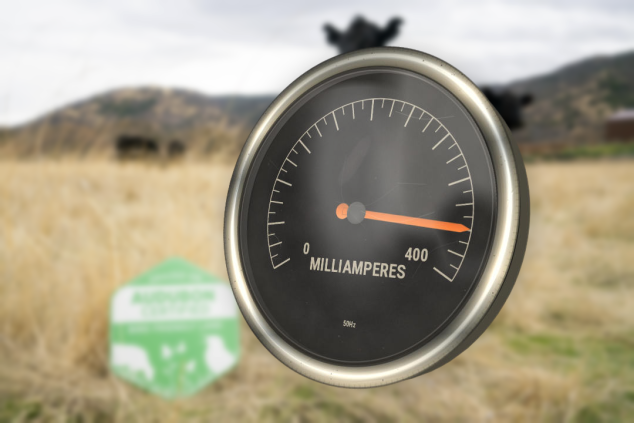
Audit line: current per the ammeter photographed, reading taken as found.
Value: 360 mA
